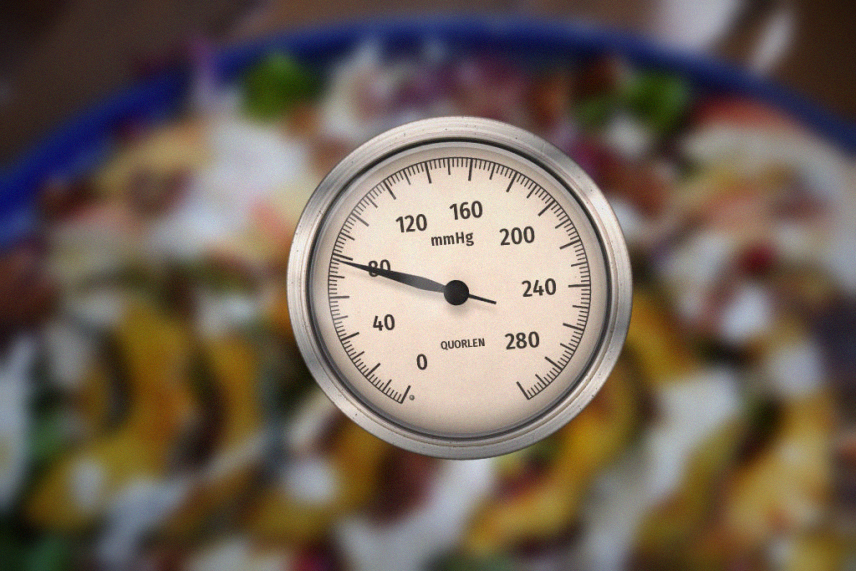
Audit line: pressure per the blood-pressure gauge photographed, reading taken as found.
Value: 78 mmHg
